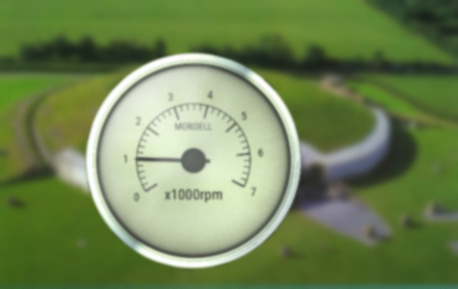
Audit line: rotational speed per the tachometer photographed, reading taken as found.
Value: 1000 rpm
